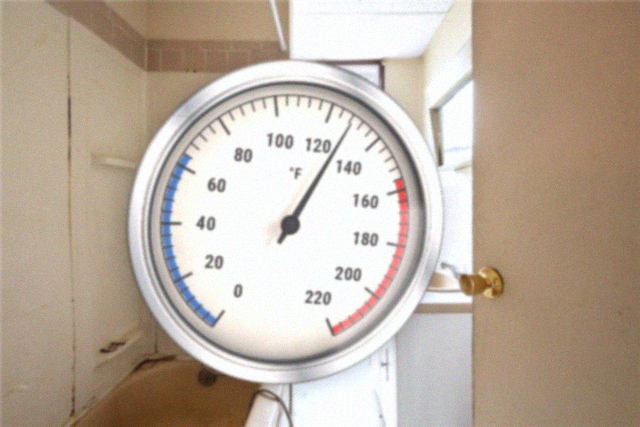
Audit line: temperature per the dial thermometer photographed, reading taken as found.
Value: 128 °F
